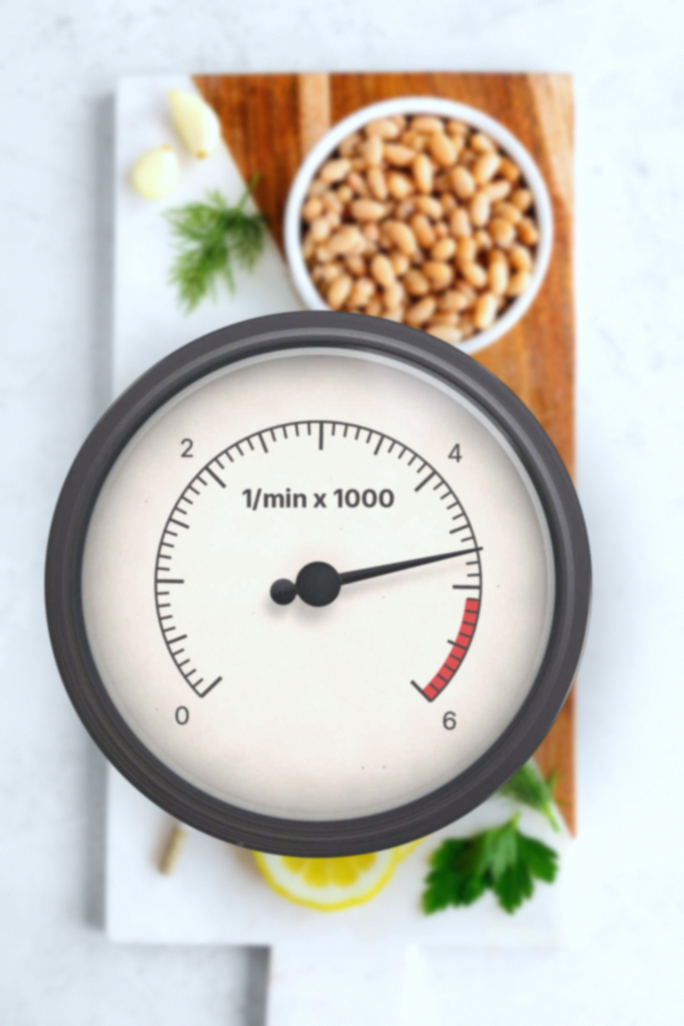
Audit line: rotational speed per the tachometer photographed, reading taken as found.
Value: 4700 rpm
